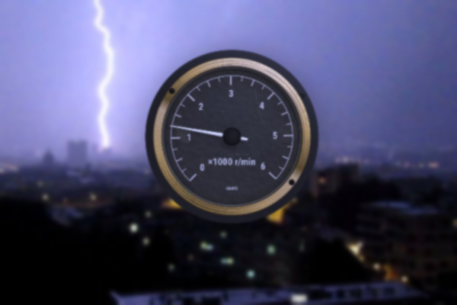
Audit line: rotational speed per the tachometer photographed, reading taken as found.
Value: 1250 rpm
